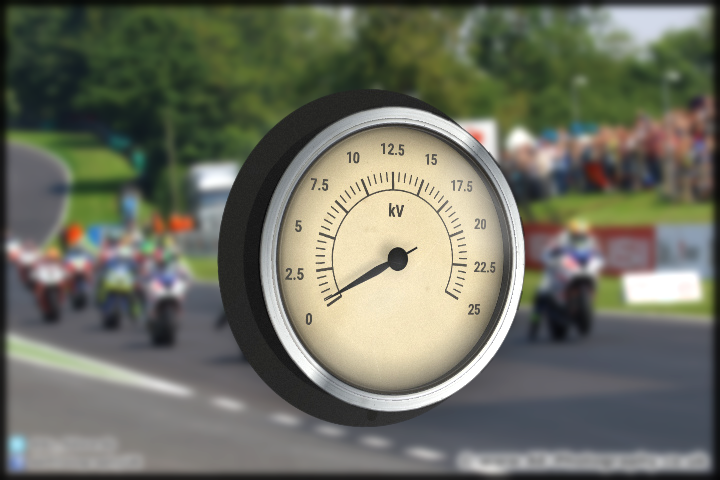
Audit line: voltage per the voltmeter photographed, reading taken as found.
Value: 0.5 kV
